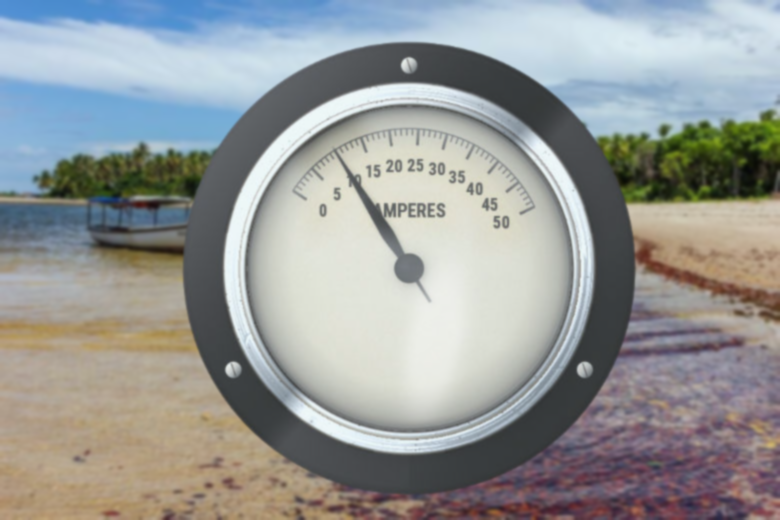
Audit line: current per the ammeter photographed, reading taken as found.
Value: 10 A
